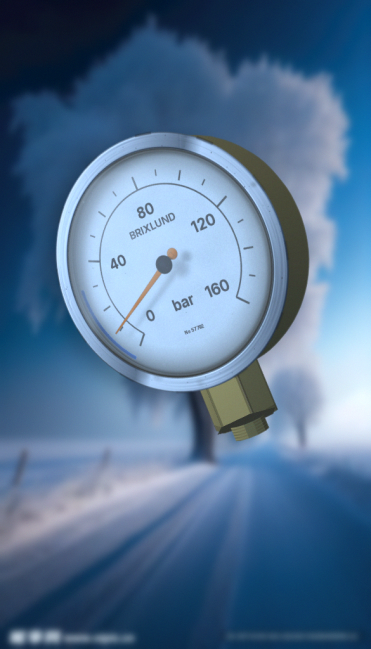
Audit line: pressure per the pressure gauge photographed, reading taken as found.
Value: 10 bar
